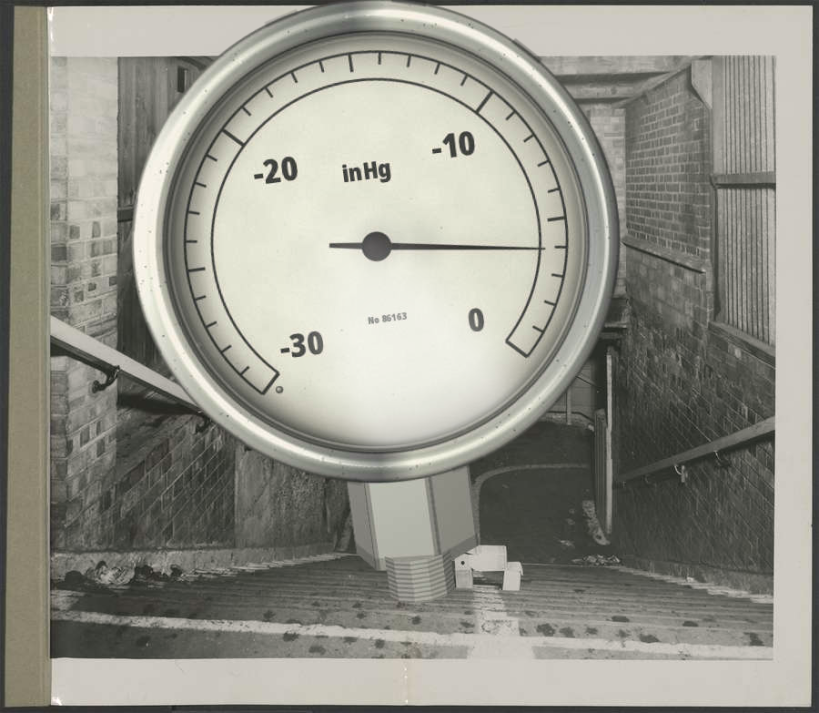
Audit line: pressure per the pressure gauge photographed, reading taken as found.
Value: -4 inHg
